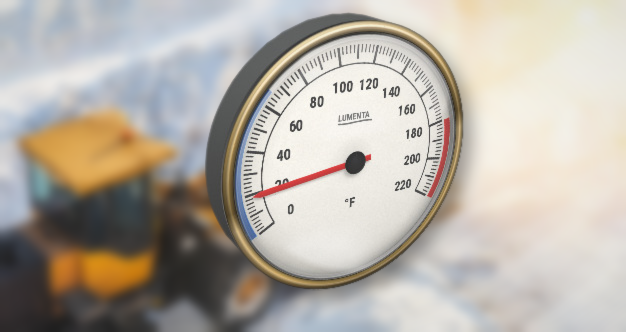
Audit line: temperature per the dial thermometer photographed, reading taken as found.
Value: 20 °F
